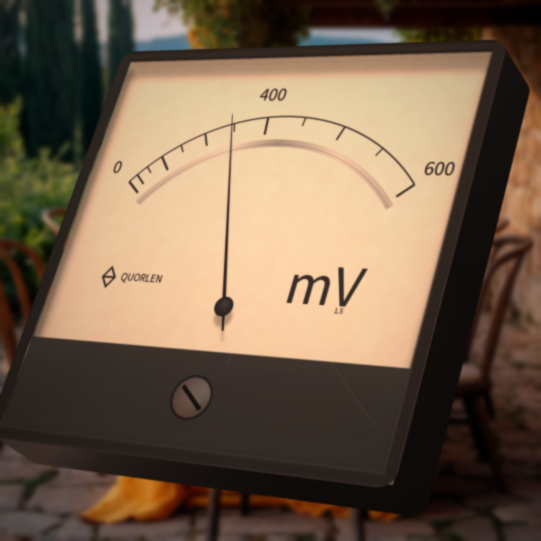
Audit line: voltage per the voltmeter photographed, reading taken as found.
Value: 350 mV
